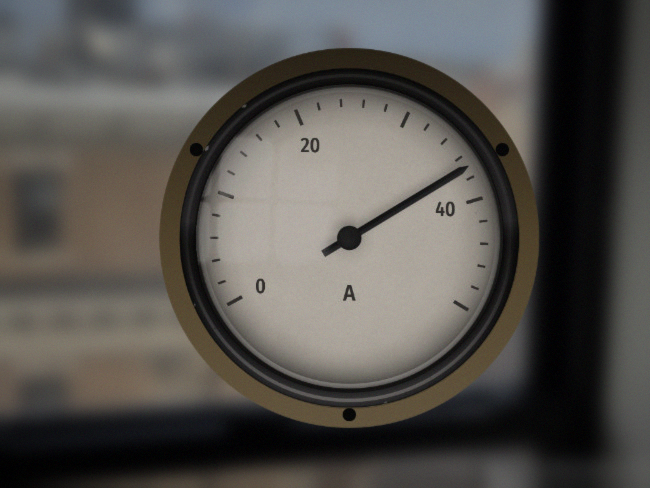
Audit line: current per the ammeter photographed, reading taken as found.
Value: 37 A
